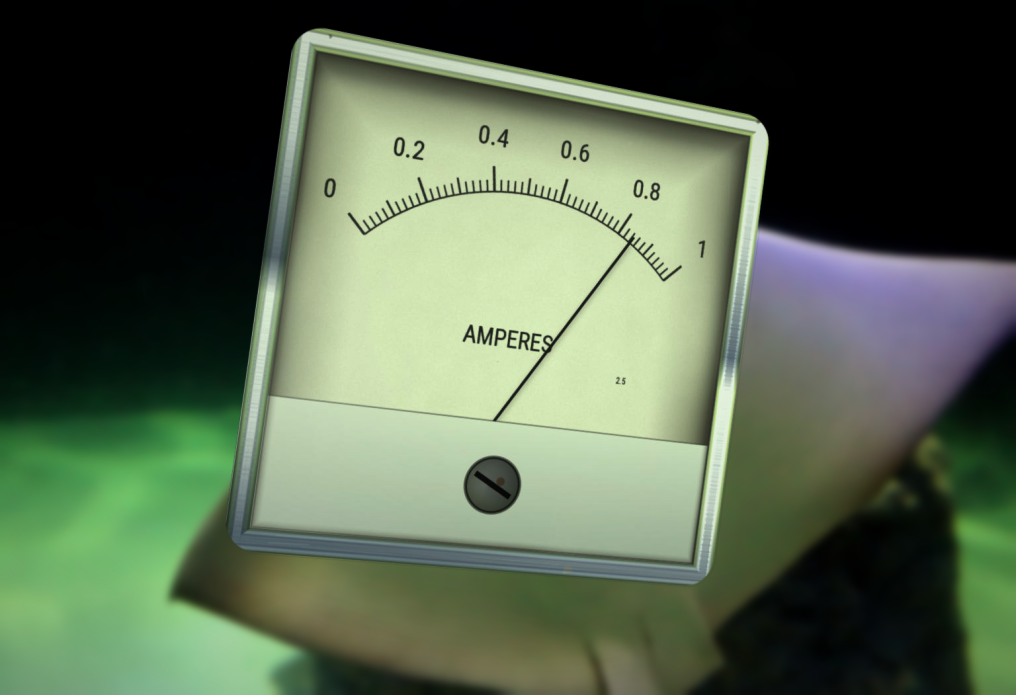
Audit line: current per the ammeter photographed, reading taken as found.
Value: 0.84 A
